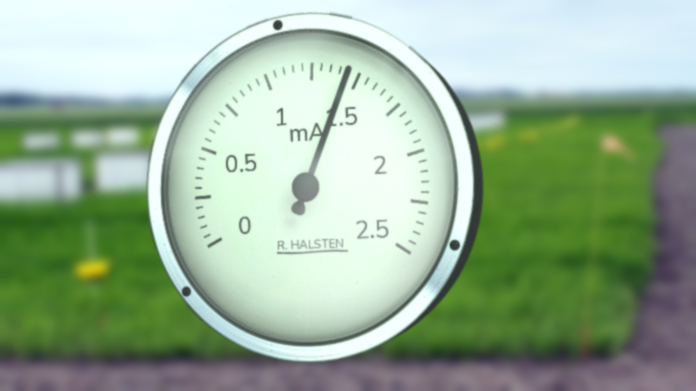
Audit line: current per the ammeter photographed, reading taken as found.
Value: 1.45 mA
